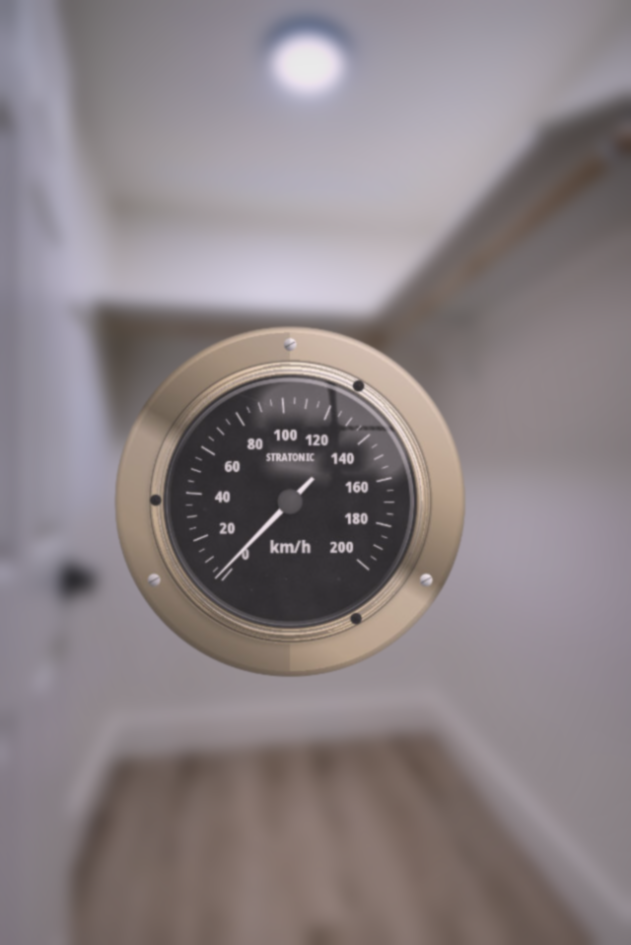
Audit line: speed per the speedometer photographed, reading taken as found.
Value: 2.5 km/h
